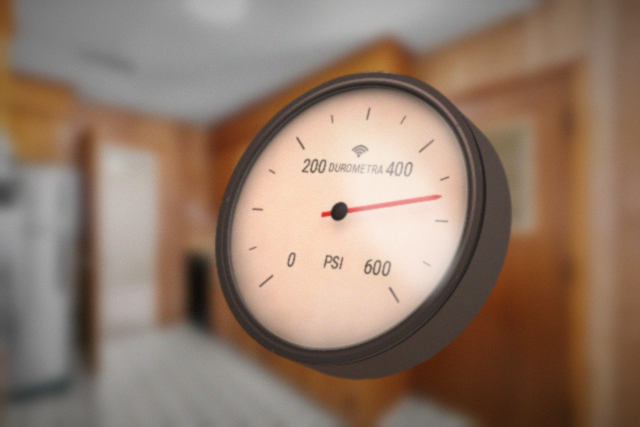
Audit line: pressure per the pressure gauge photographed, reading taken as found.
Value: 475 psi
